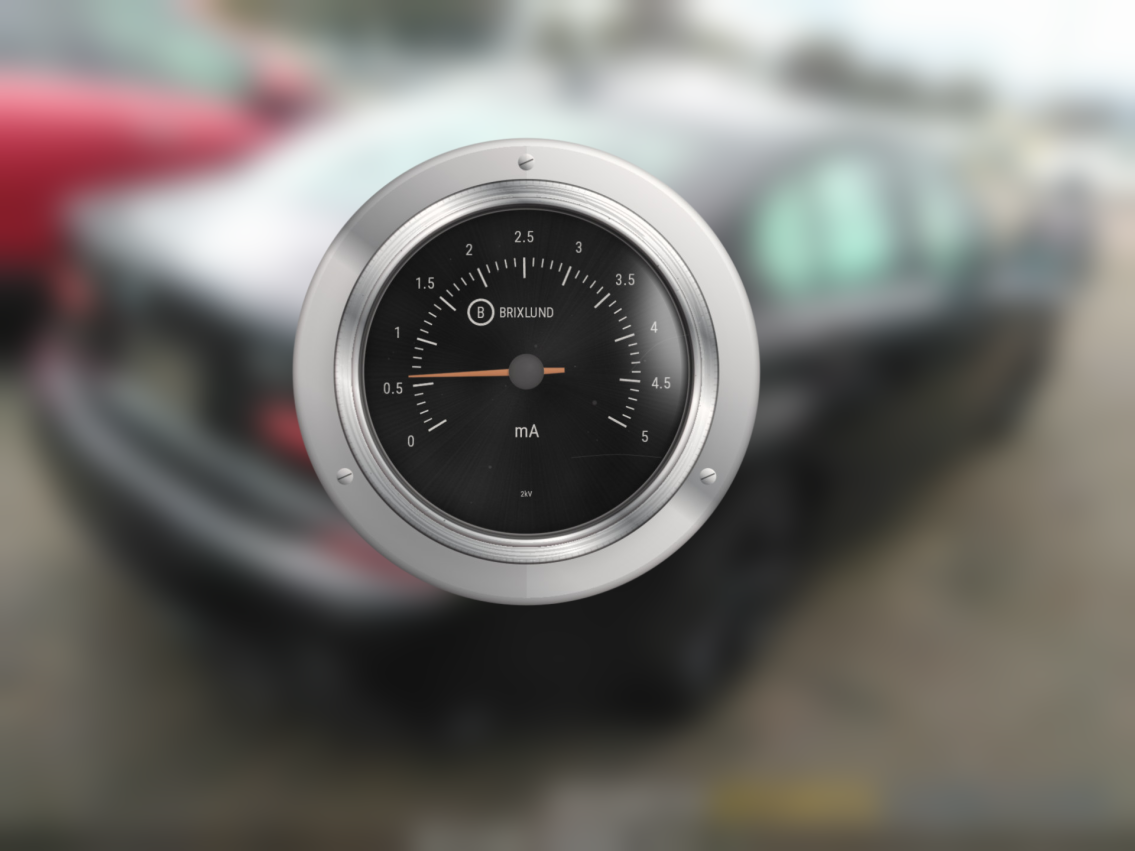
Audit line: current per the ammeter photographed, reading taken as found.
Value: 0.6 mA
